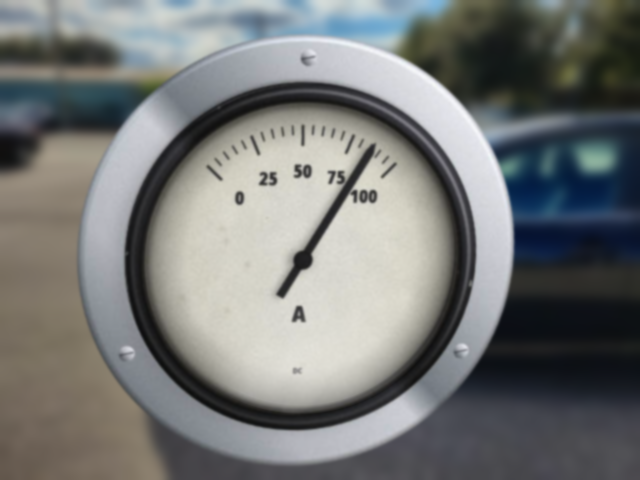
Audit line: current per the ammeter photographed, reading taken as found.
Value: 85 A
